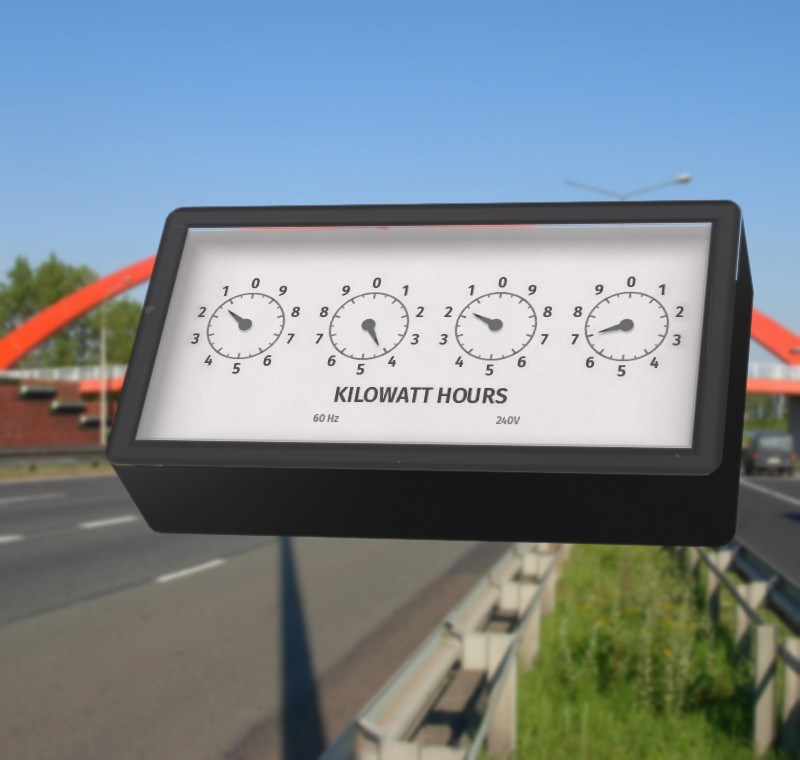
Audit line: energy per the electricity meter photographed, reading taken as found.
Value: 1417 kWh
